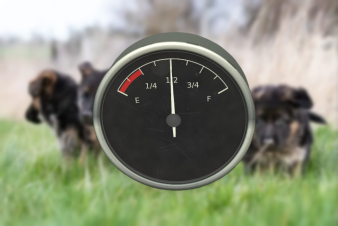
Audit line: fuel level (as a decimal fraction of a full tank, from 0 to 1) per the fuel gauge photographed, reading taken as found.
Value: 0.5
